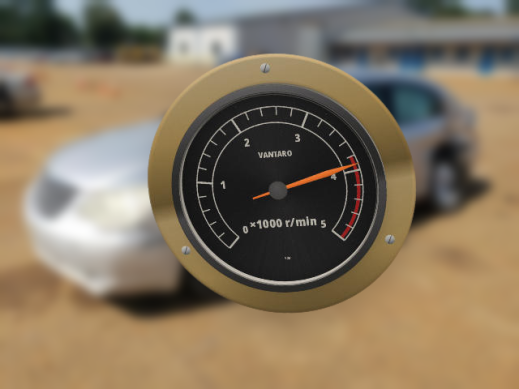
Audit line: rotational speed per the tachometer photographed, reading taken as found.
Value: 3900 rpm
